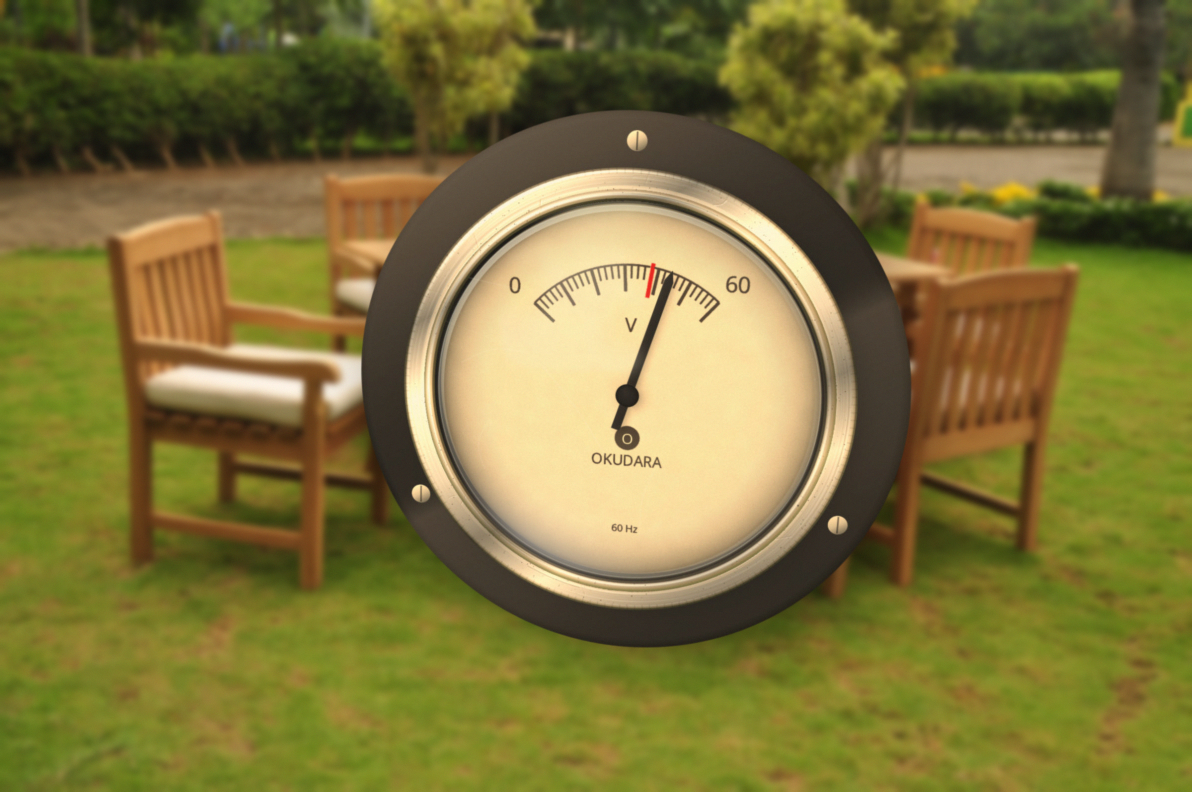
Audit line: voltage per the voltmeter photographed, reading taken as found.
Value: 44 V
